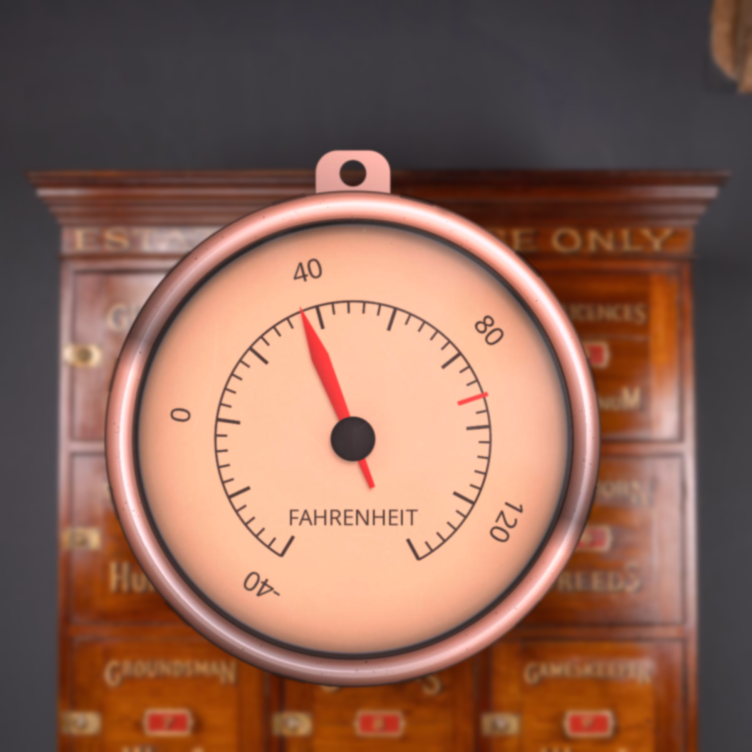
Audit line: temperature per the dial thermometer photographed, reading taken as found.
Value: 36 °F
